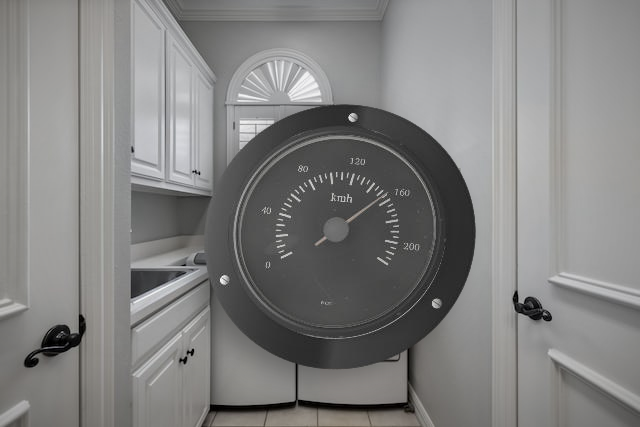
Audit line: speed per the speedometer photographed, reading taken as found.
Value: 155 km/h
